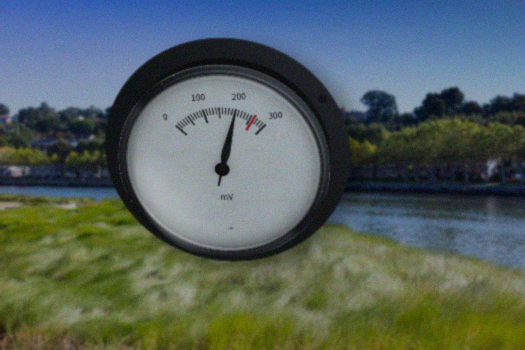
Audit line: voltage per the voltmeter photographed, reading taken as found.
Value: 200 mV
